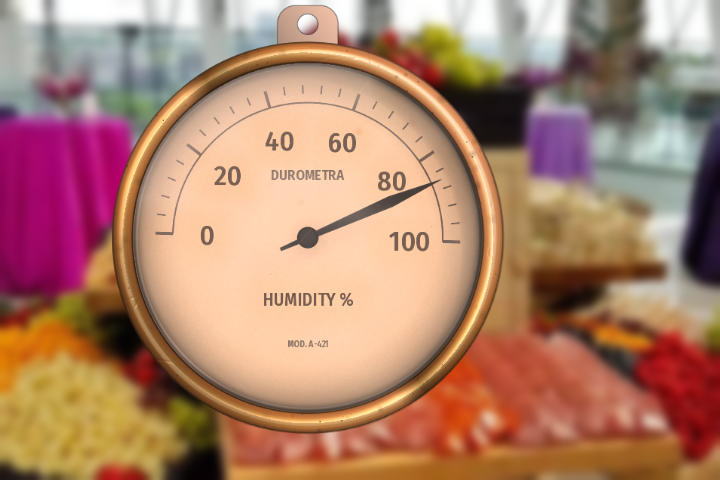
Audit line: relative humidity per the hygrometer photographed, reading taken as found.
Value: 86 %
